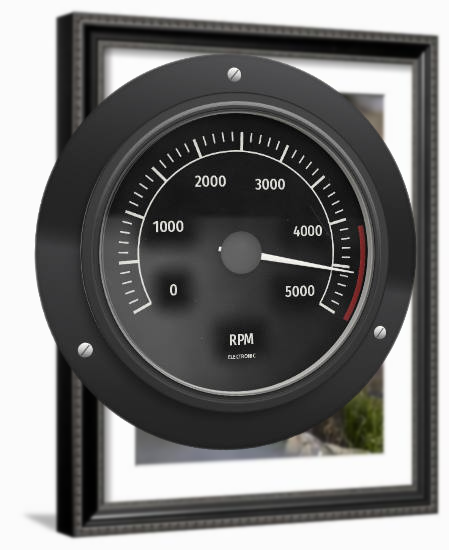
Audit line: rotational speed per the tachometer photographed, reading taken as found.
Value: 4550 rpm
